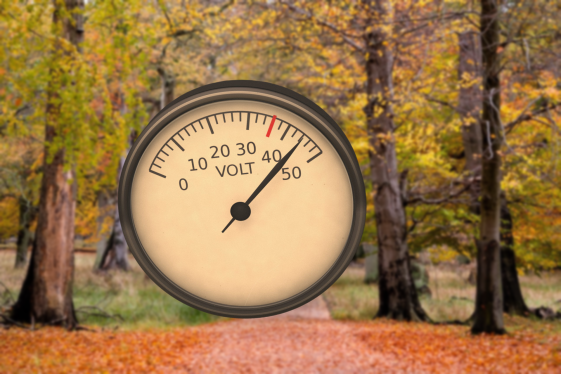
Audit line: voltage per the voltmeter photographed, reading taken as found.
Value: 44 V
